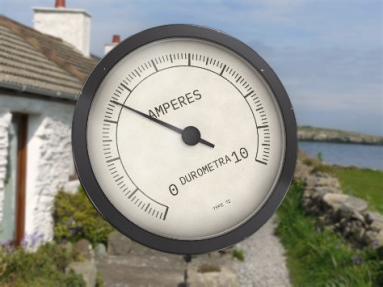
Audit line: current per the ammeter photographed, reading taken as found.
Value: 3.5 A
